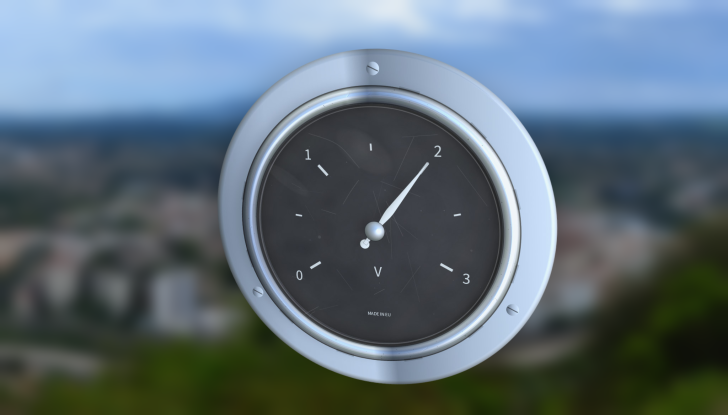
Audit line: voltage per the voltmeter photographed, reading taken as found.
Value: 2 V
